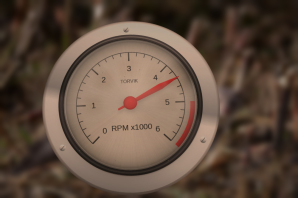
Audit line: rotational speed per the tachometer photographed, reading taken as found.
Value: 4400 rpm
